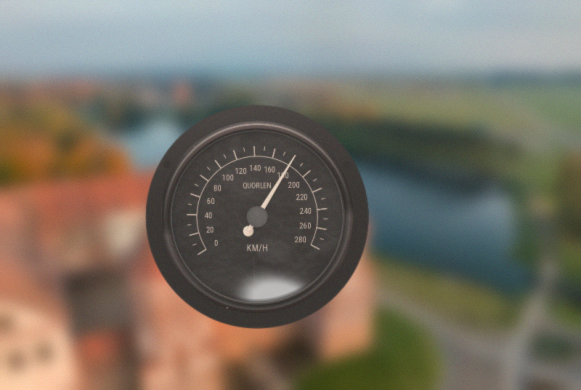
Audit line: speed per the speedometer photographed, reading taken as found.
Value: 180 km/h
